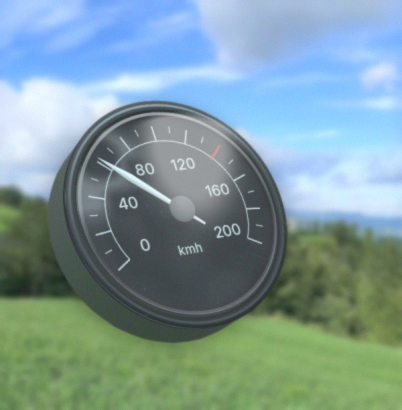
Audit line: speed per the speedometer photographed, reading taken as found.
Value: 60 km/h
